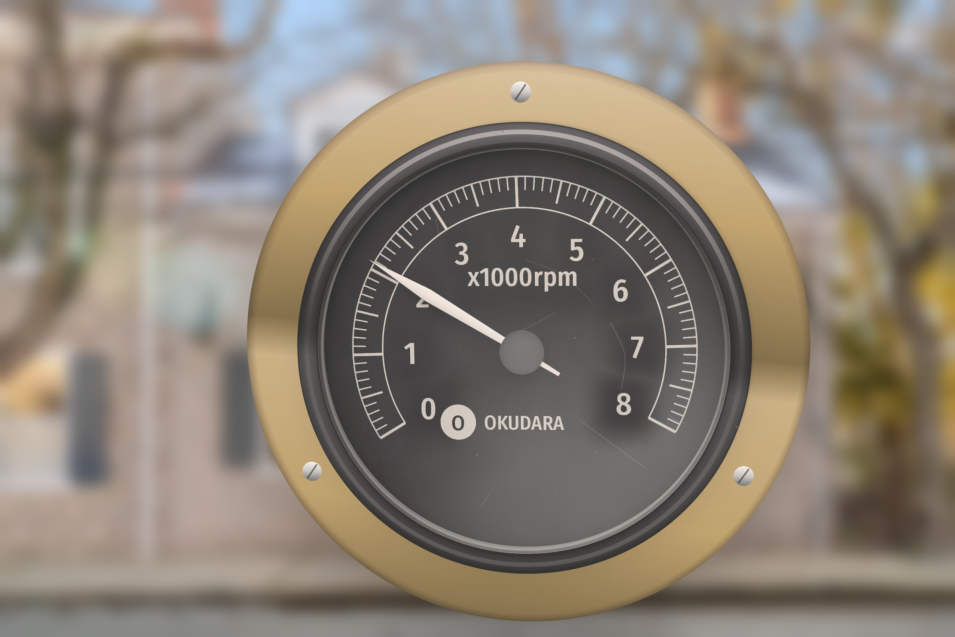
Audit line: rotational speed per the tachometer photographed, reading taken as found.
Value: 2100 rpm
